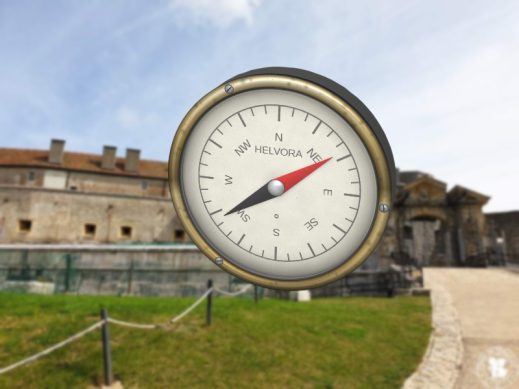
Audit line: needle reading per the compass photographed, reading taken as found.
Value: 55 °
